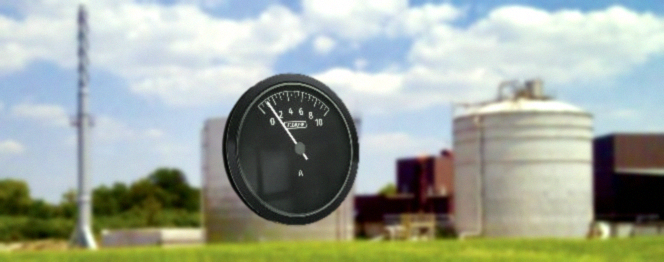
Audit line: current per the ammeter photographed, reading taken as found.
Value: 1 A
